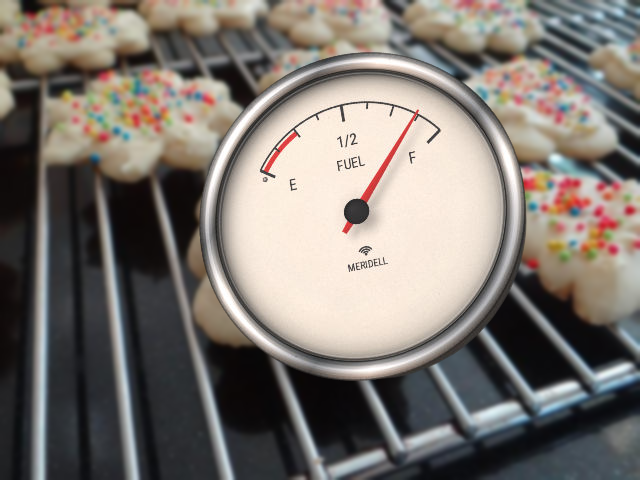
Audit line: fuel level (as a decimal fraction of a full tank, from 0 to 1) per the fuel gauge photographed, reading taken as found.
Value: 0.875
